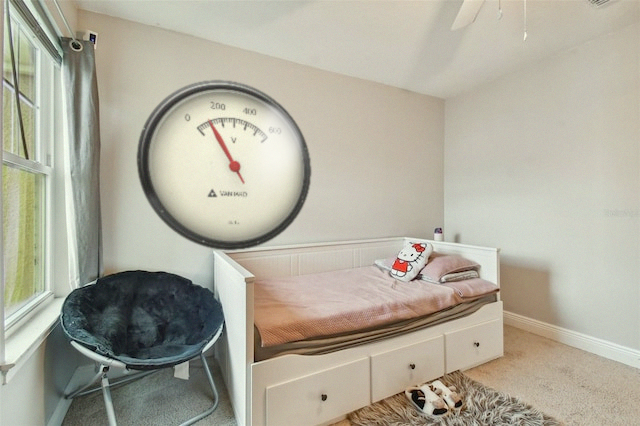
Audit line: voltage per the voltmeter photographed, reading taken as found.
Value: 100 V
